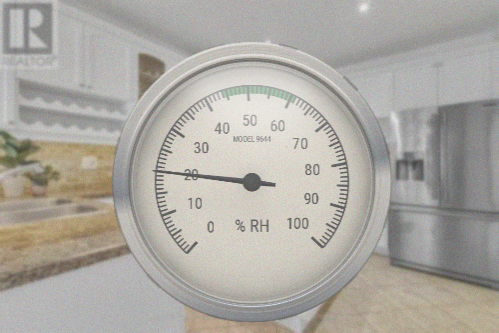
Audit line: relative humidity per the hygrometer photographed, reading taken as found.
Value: 20 %
